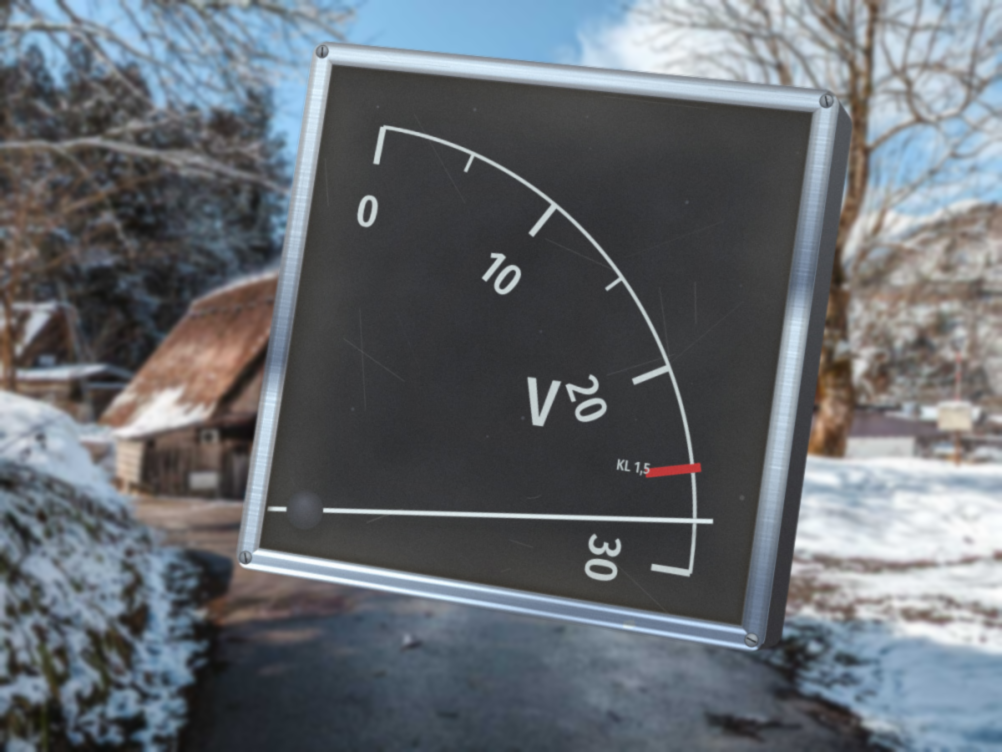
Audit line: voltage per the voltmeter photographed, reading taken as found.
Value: 27.5 V
